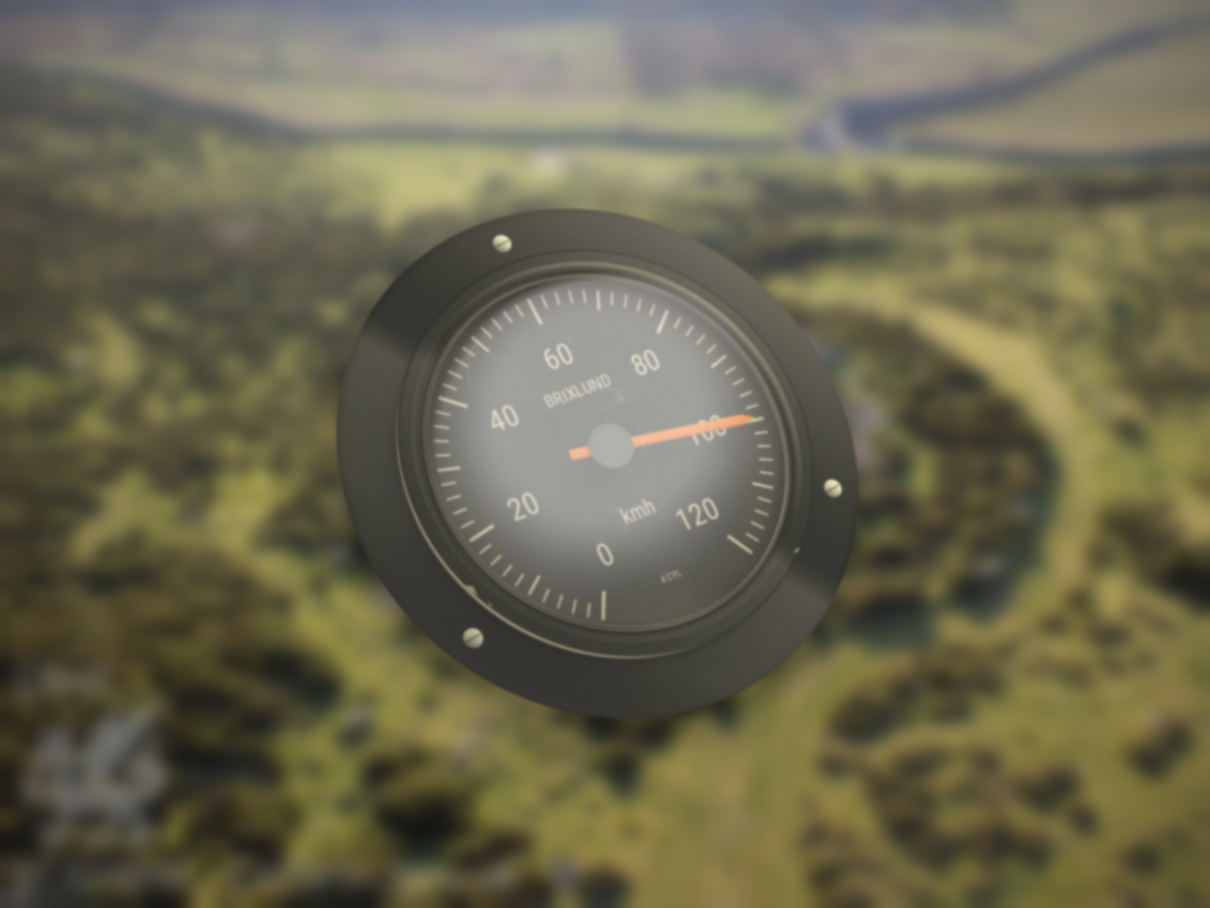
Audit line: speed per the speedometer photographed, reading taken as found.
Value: 100 km/h
